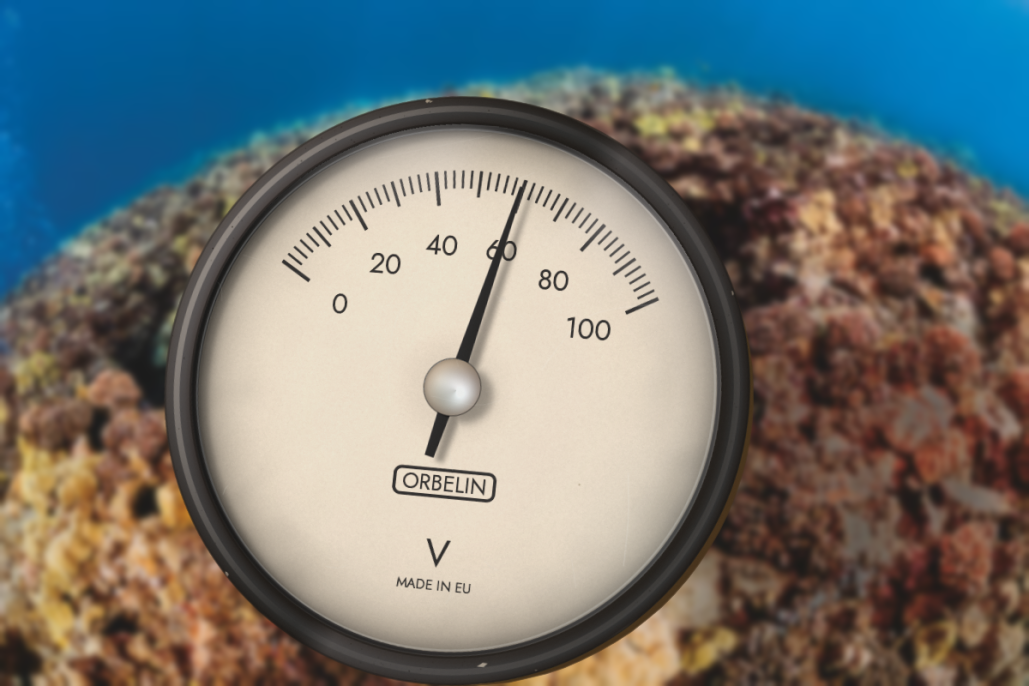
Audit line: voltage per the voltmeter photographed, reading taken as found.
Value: 60 V
